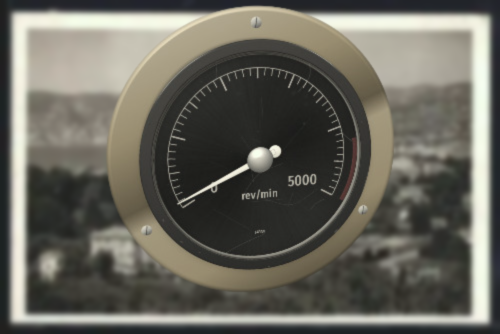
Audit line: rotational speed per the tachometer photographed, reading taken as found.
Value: 100 rpm
